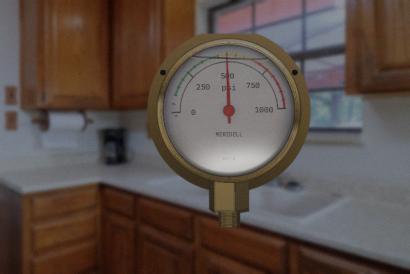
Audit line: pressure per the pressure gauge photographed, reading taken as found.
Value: 500 psi
